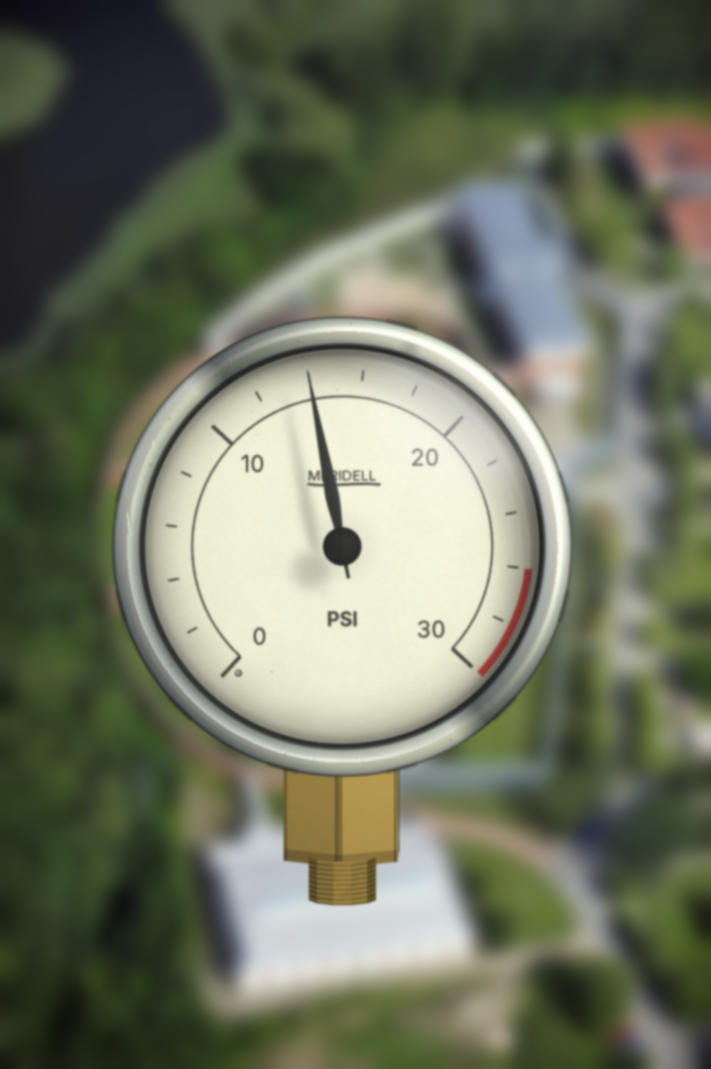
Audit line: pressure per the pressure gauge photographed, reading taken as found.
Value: 14 psi
